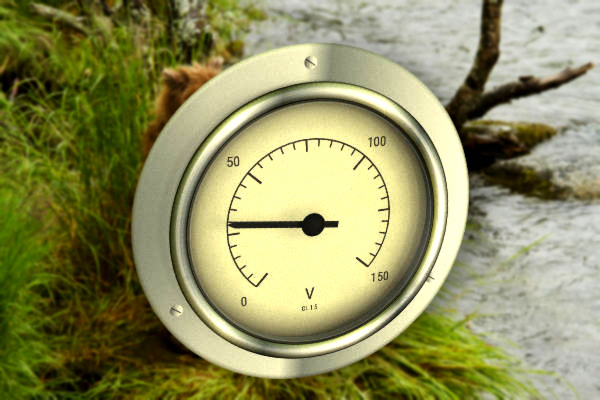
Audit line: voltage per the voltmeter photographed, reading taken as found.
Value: 30 V
